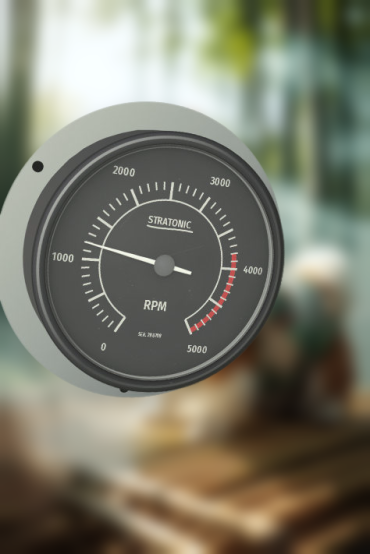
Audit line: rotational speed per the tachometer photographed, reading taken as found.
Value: 1200 rpm
